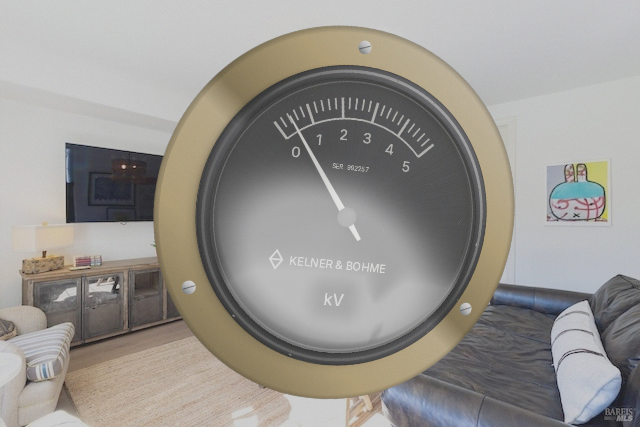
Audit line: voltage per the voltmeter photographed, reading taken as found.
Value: 0.4 kV
